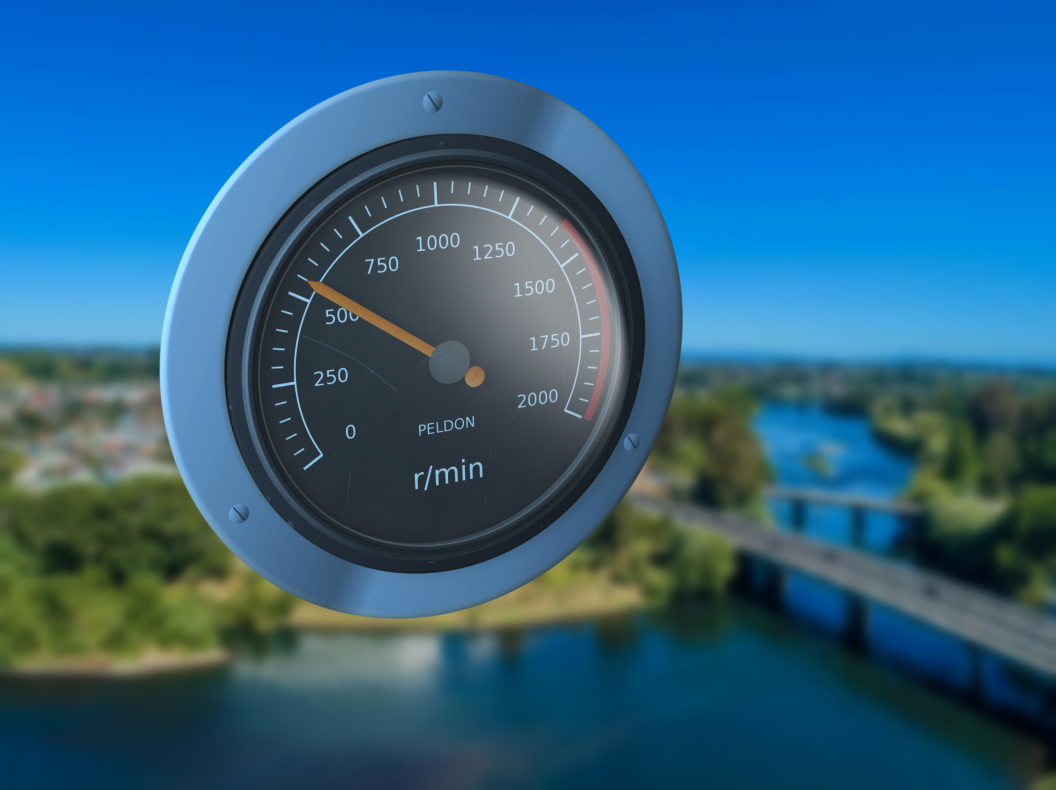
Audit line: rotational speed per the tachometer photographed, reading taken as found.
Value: 550 rpm
